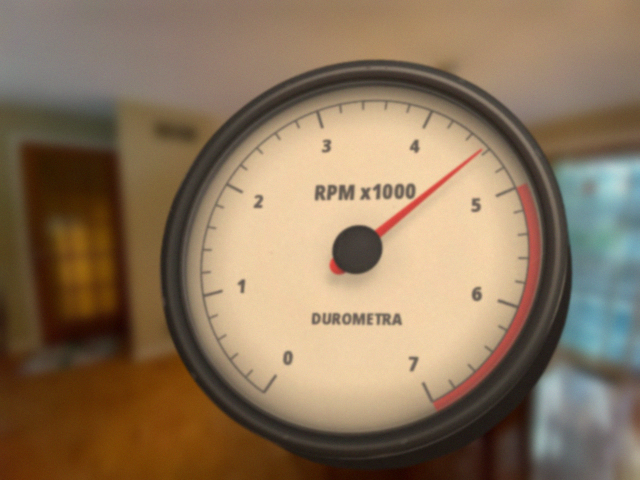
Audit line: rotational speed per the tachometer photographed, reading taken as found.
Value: 4600 rpm
